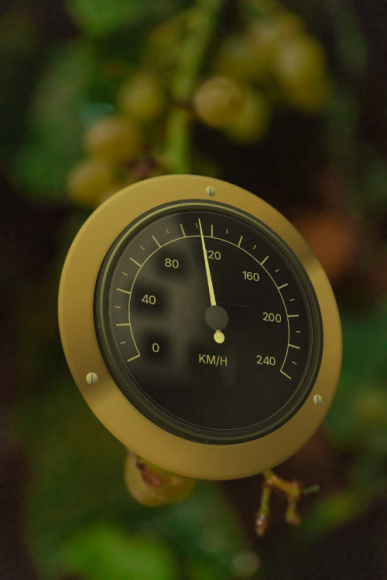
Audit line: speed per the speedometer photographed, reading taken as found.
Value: 110 km/h
